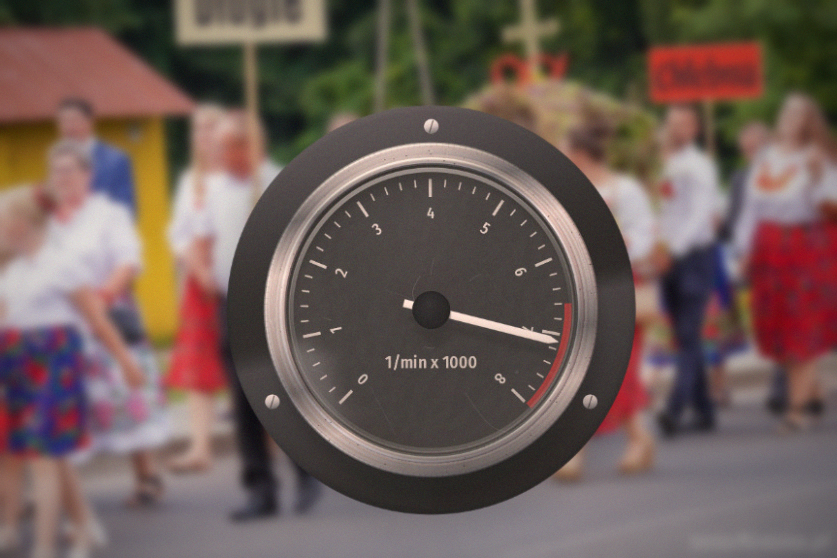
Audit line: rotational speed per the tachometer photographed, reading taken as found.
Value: 7100 rpm
